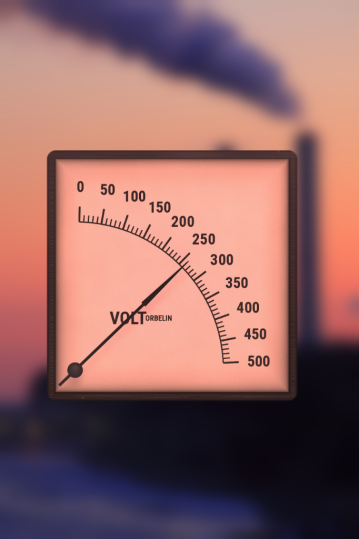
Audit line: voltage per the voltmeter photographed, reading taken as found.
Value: 260 V
